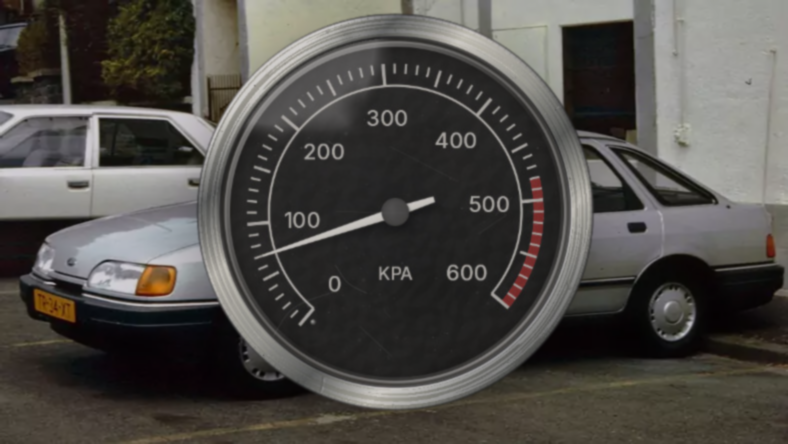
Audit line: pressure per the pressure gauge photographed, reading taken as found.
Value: 70 kPa
